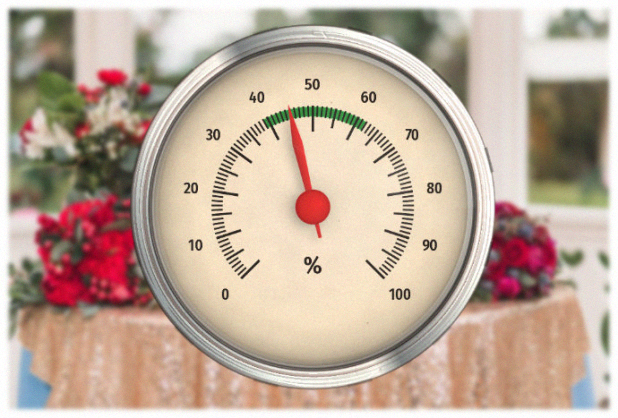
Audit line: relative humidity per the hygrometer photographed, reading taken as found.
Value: 45 %
